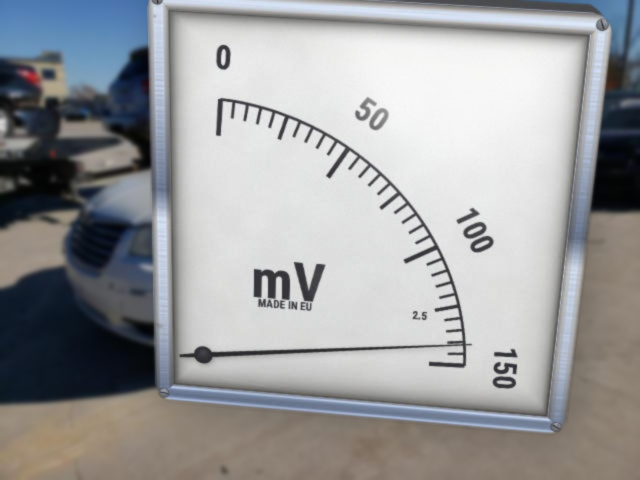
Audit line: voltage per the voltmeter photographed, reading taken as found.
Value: 140 mV
